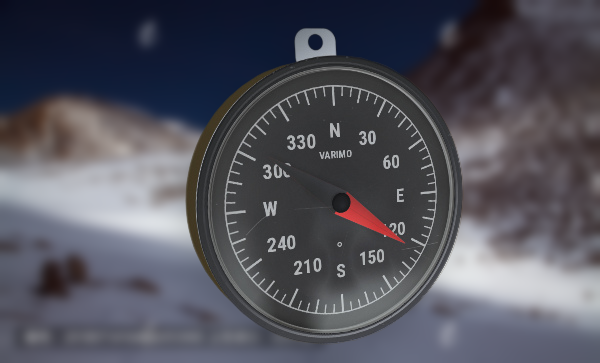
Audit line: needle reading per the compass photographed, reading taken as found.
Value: 125 °
